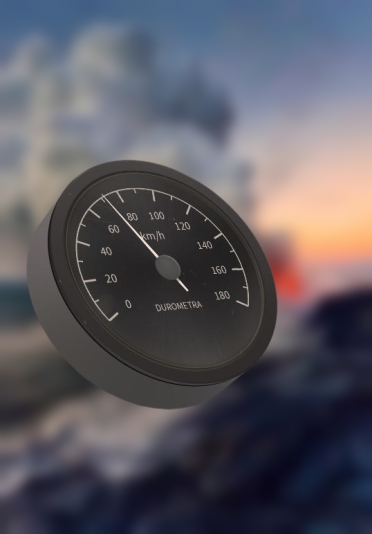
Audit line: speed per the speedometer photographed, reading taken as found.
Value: 70 km/h
